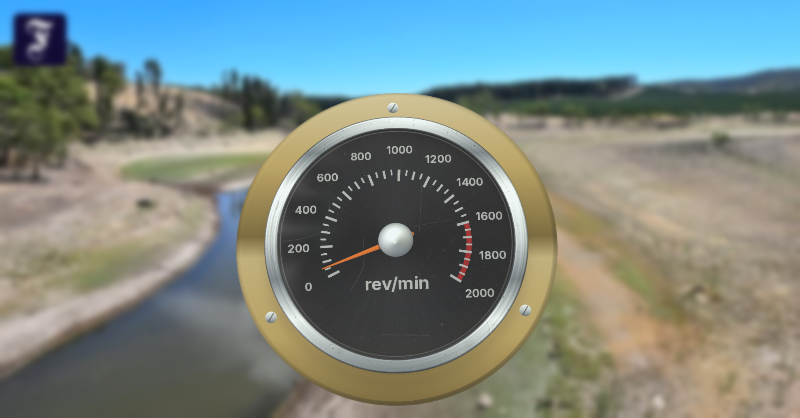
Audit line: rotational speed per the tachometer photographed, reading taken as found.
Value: 50 rpm
